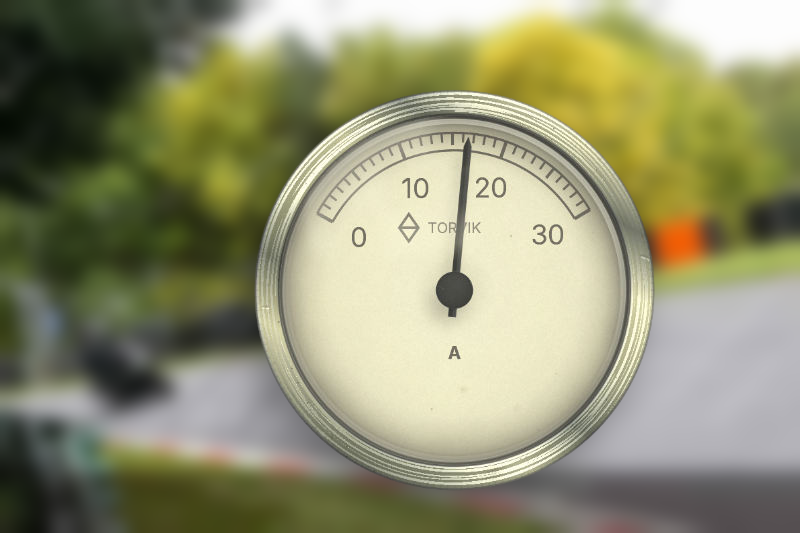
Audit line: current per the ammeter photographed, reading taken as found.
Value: 16.5 A
